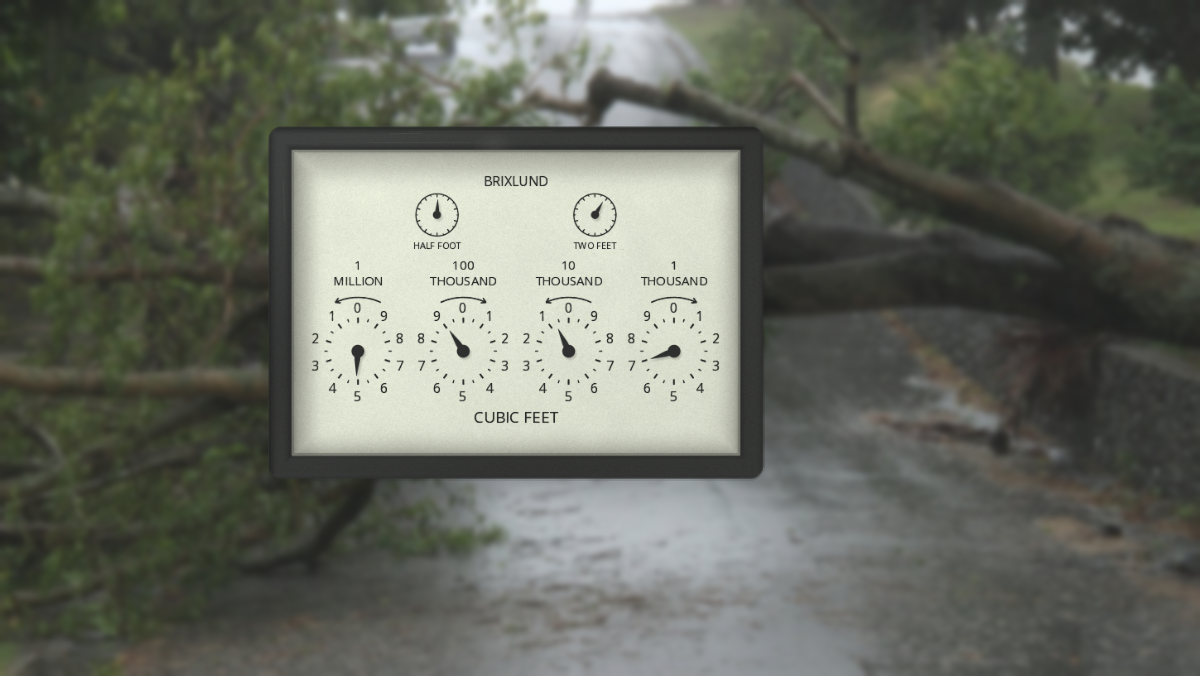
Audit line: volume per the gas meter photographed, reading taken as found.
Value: 490700 ft³
